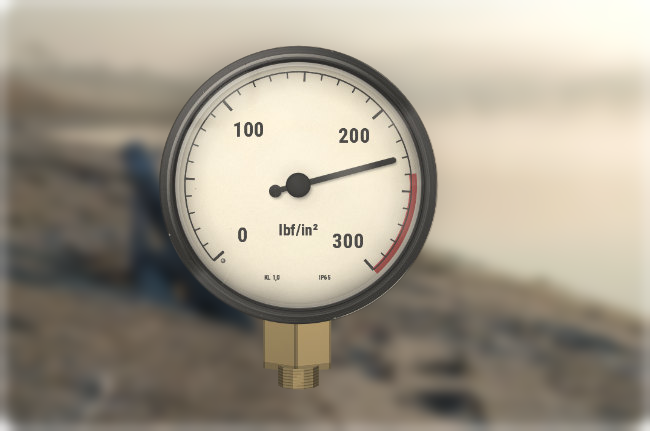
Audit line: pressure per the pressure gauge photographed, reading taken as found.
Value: 230 psi
